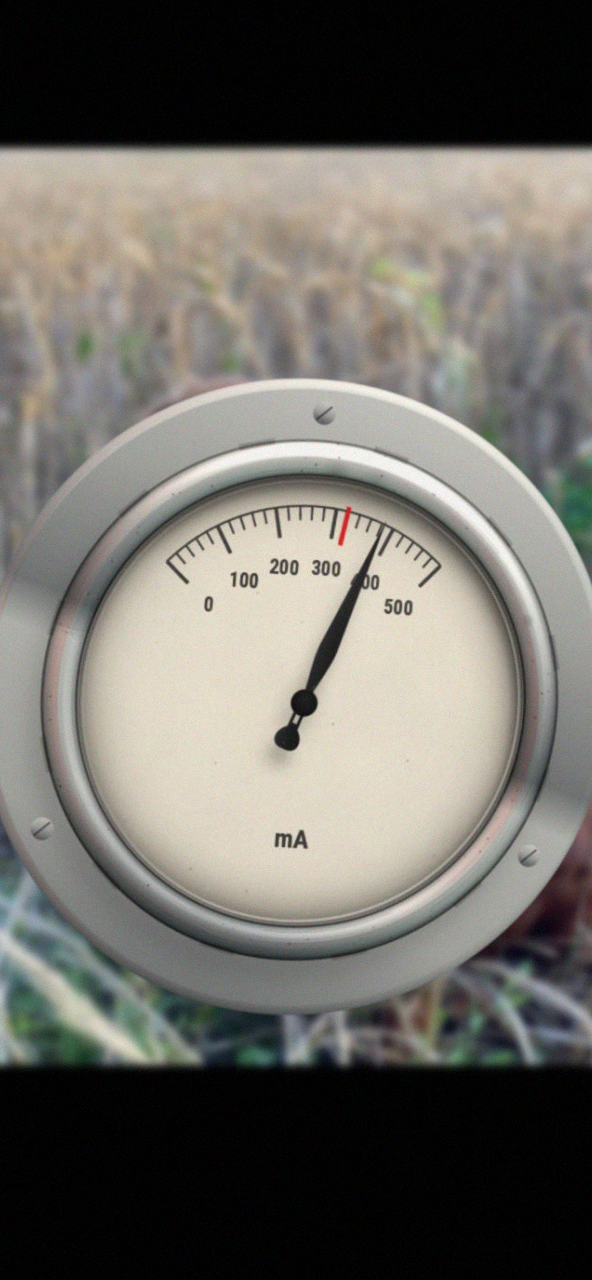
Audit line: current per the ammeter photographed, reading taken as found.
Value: 380 mA
